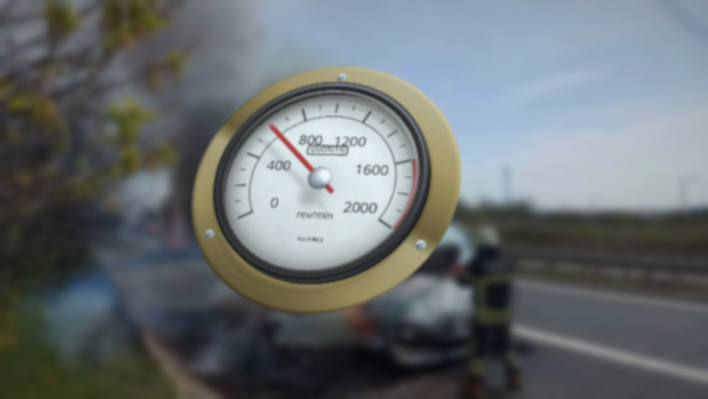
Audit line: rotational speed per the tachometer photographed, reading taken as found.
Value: 600 rpm
